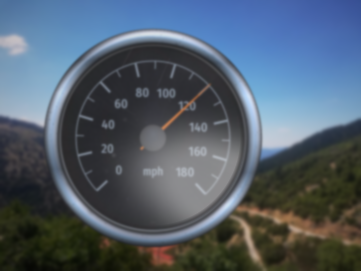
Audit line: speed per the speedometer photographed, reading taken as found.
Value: 120 mph
